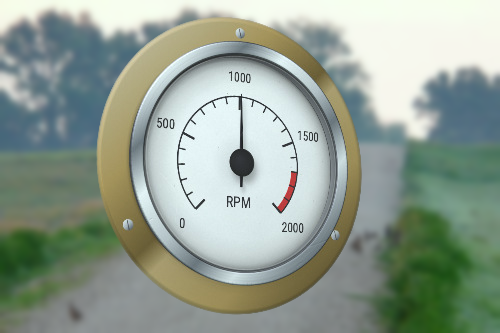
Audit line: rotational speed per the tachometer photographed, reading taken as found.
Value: 1000 rpm
